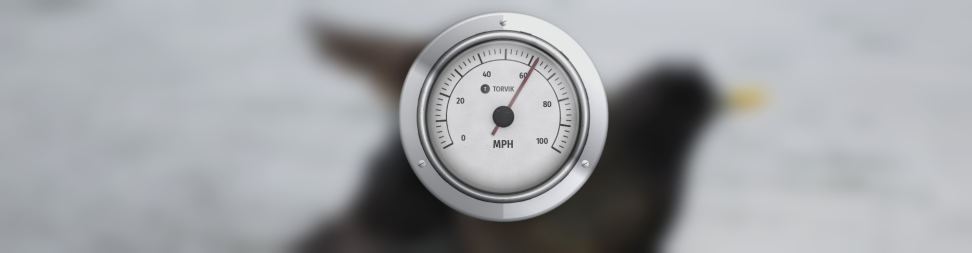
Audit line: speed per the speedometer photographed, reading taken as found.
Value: 62 mph
